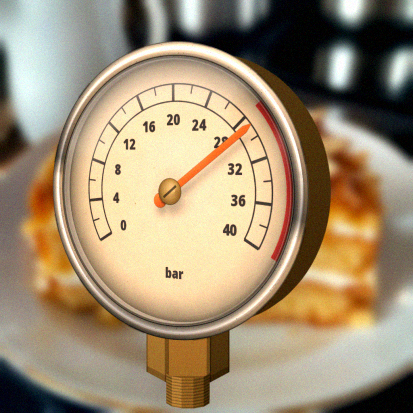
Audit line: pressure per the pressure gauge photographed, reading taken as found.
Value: 29 bar
